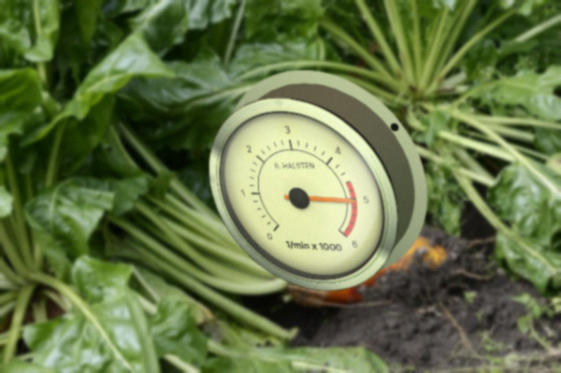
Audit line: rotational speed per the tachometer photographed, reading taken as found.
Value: 5000 rpm
